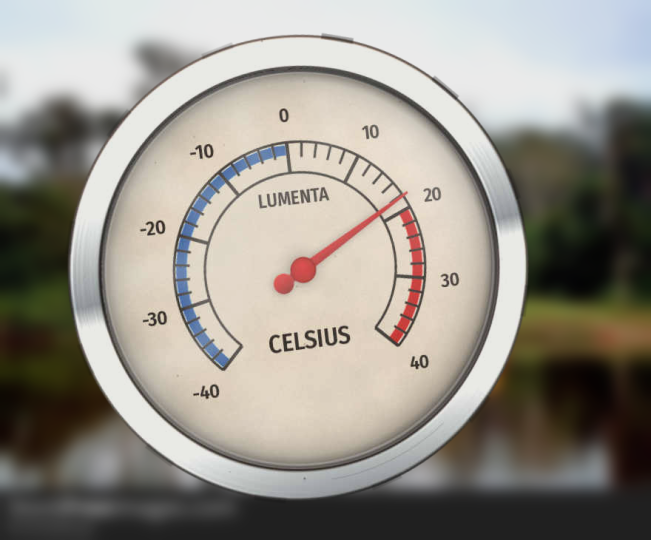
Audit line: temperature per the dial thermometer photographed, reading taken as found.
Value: 18 °C
